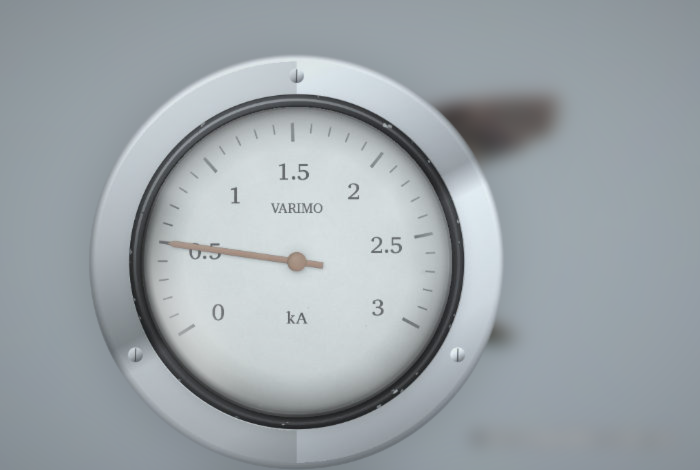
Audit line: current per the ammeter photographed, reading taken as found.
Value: 0.5 kA
